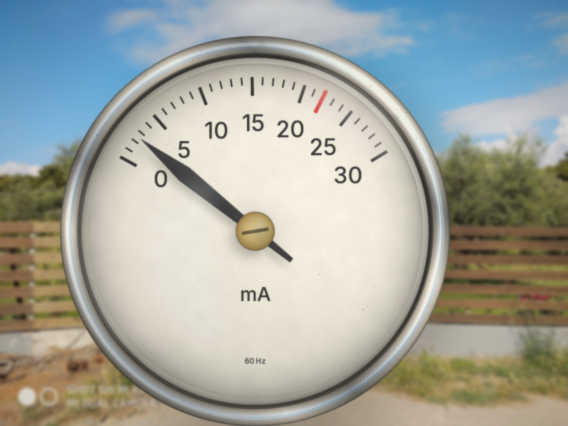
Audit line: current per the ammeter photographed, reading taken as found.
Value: 2.5 mA
